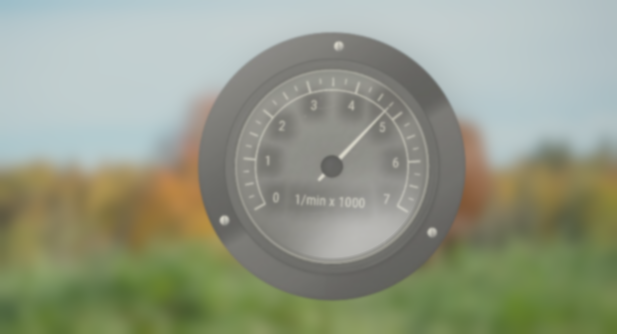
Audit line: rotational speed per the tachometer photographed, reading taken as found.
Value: 4750 rpm
